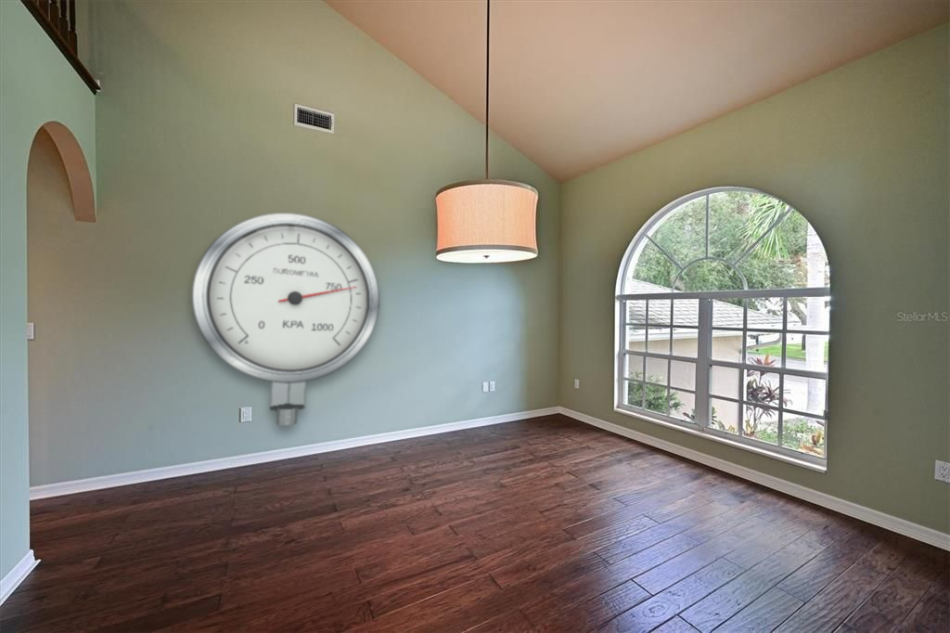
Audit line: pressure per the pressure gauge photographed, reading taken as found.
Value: 775 kPa
